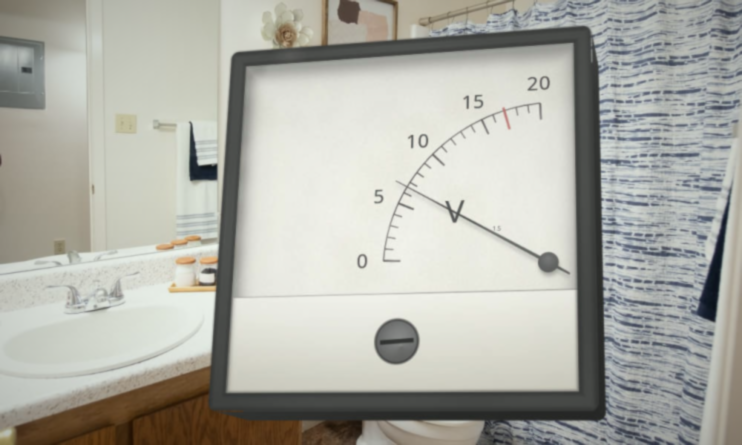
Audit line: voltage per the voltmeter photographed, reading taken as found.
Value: 6.5 V
